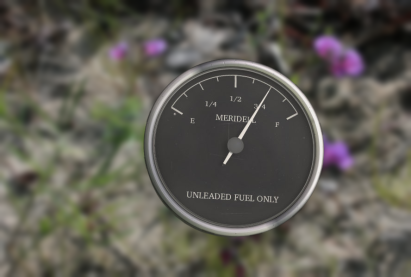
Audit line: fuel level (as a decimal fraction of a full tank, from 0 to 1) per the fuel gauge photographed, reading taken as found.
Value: 0.75
